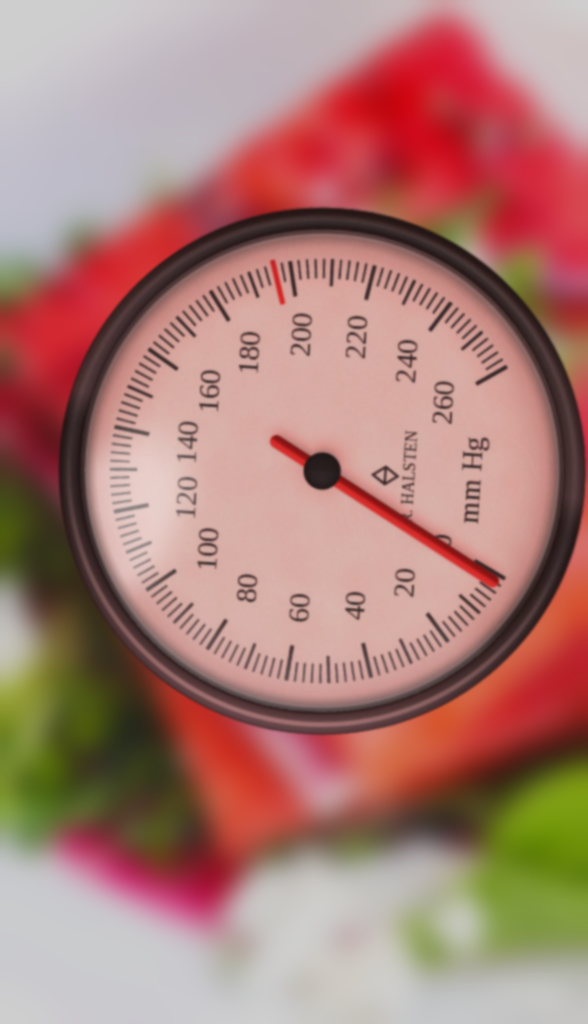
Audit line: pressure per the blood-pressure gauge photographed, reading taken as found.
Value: 2 mmHg
